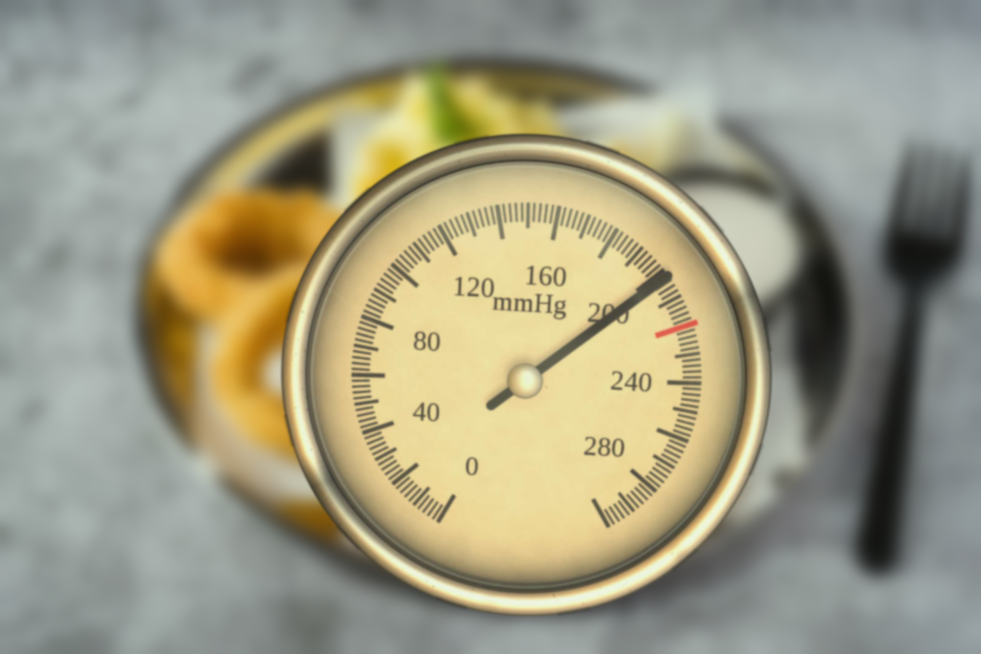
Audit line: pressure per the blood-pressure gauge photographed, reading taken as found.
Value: 202 mmHg
